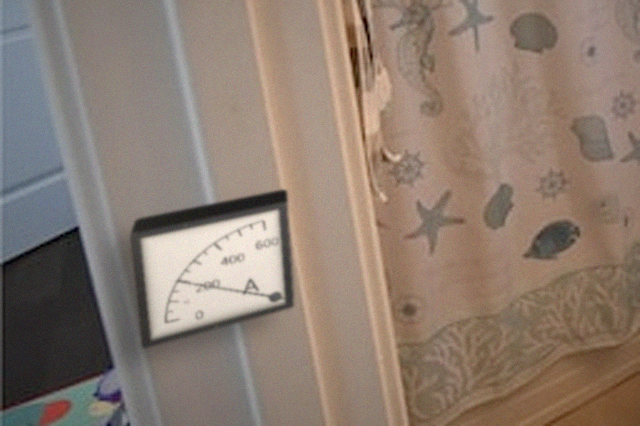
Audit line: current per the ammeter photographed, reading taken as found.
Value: 200 A
